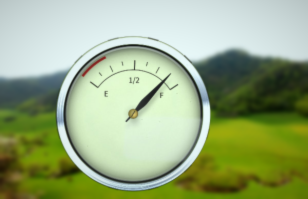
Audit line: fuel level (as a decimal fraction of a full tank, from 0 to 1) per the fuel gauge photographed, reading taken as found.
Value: 0.875
